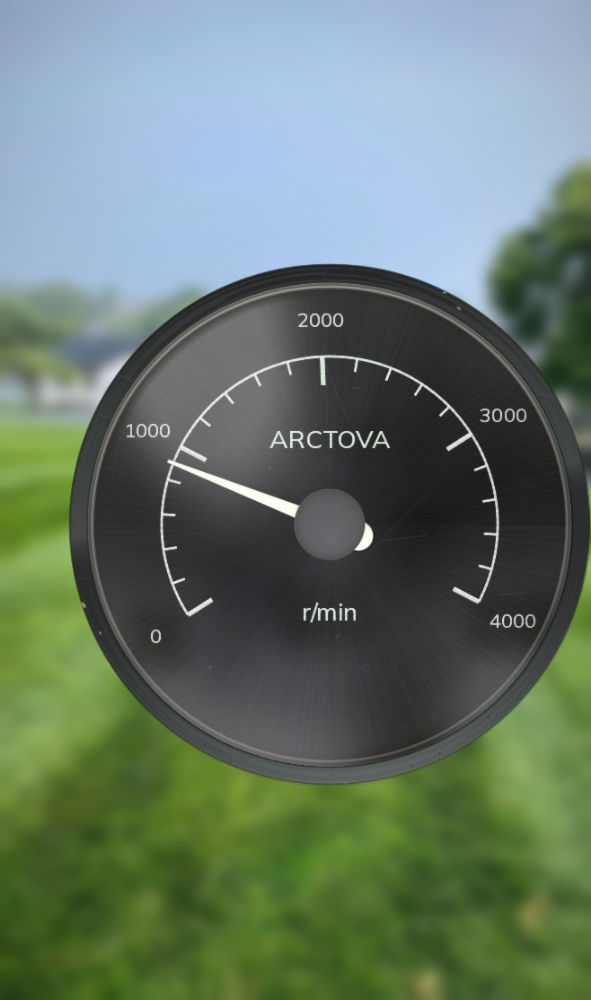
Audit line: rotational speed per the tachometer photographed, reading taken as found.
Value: 900 rpm
